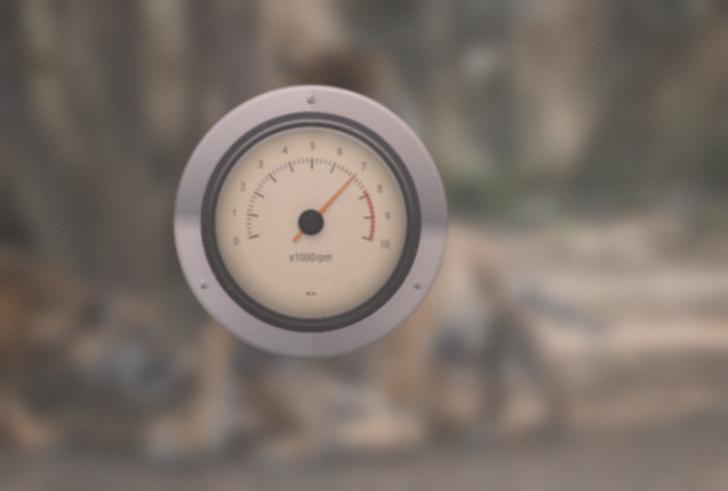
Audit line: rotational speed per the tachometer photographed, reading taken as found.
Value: 7000 rpm
